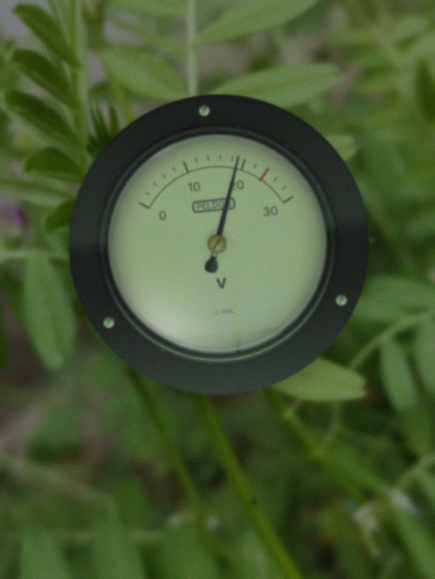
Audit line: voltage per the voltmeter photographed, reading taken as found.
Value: 19 V
